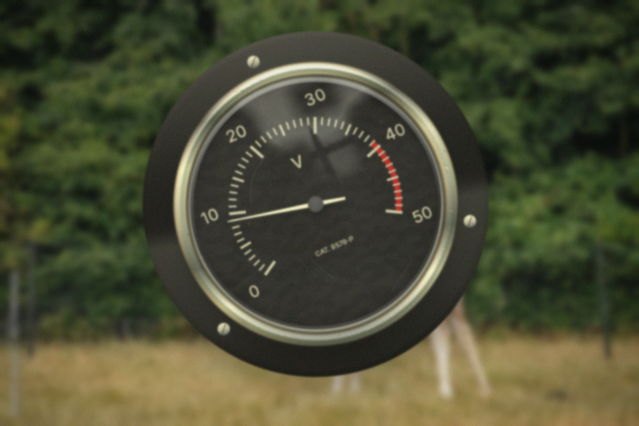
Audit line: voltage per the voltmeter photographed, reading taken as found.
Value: 9 V
